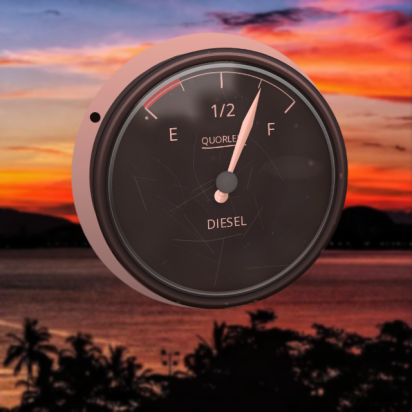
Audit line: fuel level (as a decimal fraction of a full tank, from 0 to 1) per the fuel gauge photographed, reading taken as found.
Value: 0.75
